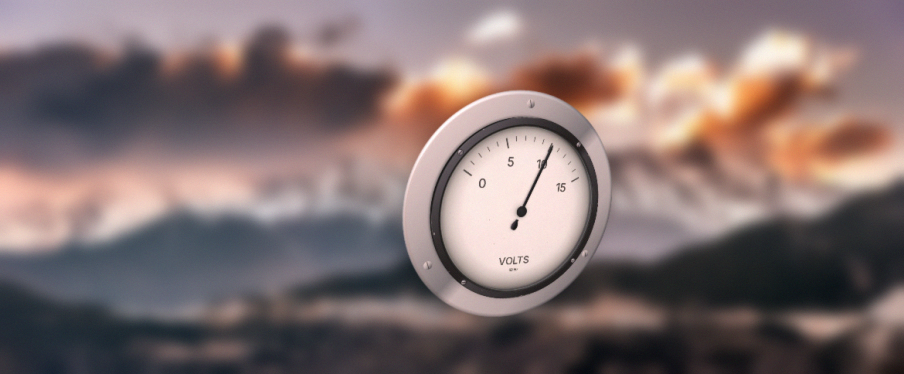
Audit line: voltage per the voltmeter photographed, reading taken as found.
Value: 10 V
